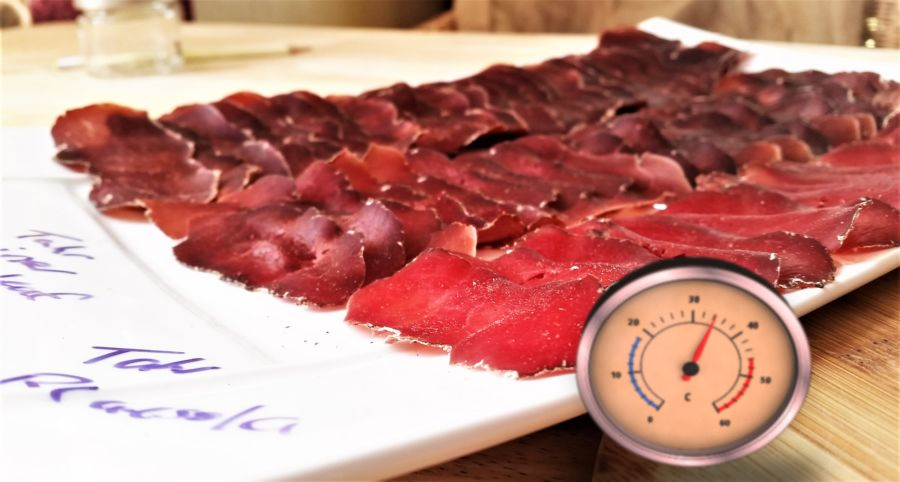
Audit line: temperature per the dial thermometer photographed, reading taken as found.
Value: 34 °C
